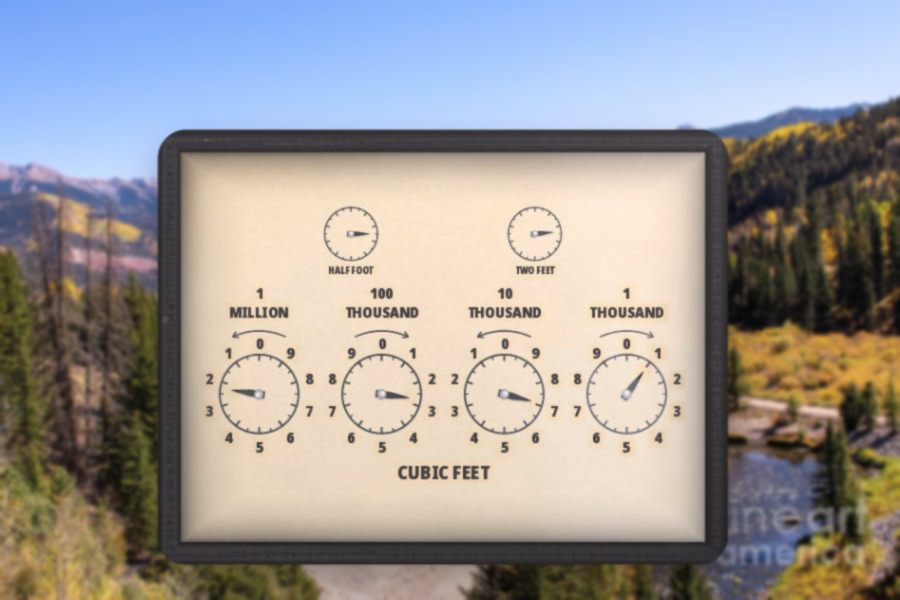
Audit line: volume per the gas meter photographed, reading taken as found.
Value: 227100 ft³
